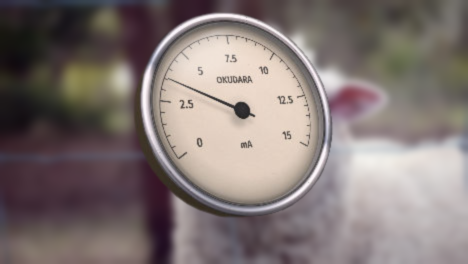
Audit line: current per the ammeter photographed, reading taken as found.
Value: 3.5 mA
